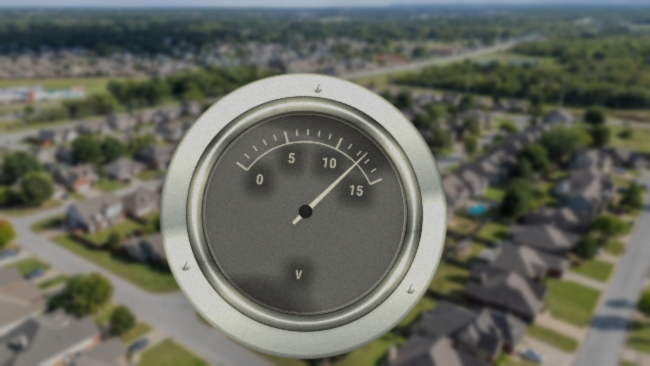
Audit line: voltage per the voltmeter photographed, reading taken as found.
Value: 12.5 V
